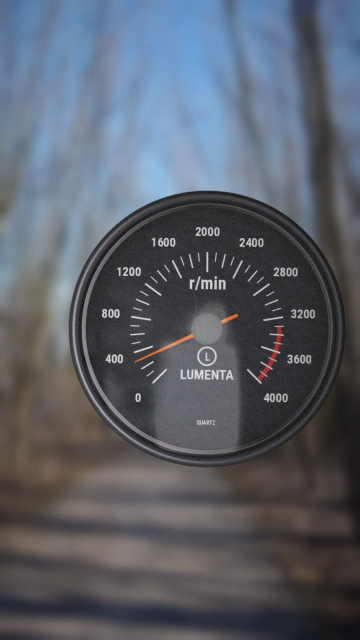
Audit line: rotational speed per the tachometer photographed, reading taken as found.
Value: 300 rpm
